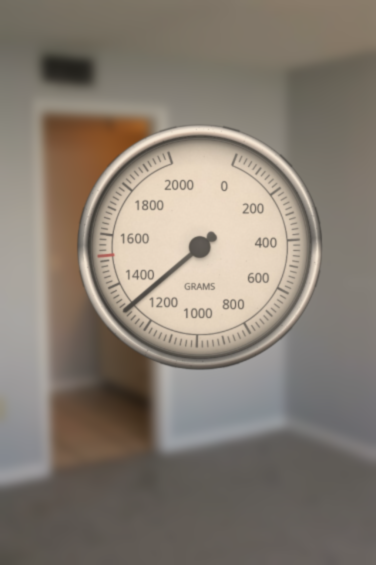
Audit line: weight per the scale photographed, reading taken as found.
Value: 1300 g
